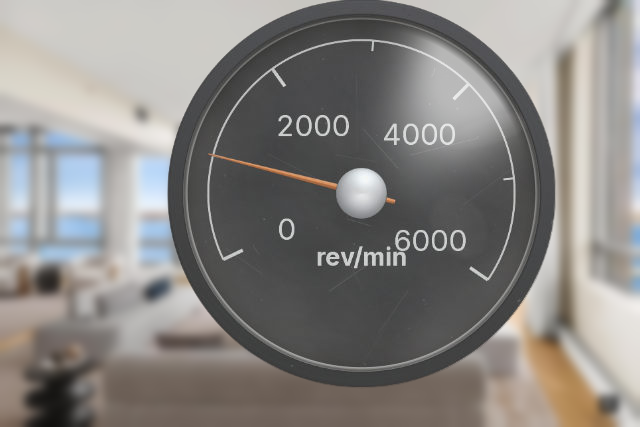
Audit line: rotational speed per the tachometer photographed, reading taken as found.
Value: 1000 rpm
